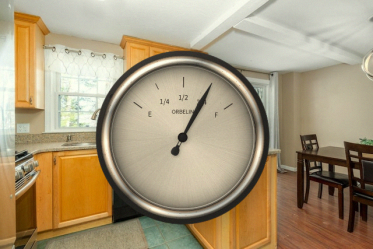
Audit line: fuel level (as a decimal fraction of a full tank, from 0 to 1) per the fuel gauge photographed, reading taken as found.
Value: 0.75
